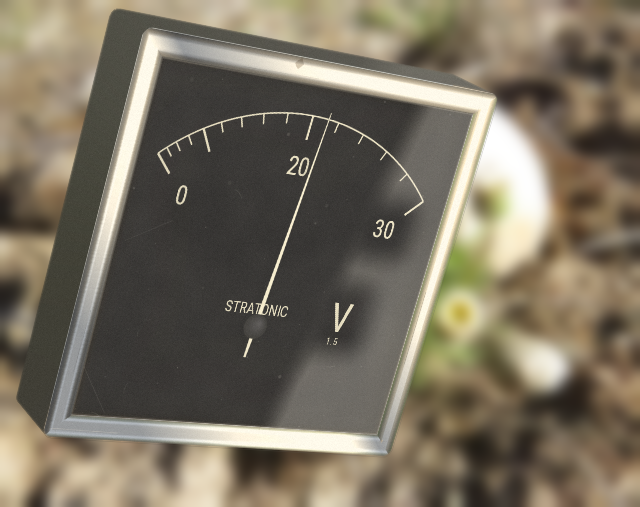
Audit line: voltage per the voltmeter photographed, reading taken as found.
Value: 21 V
